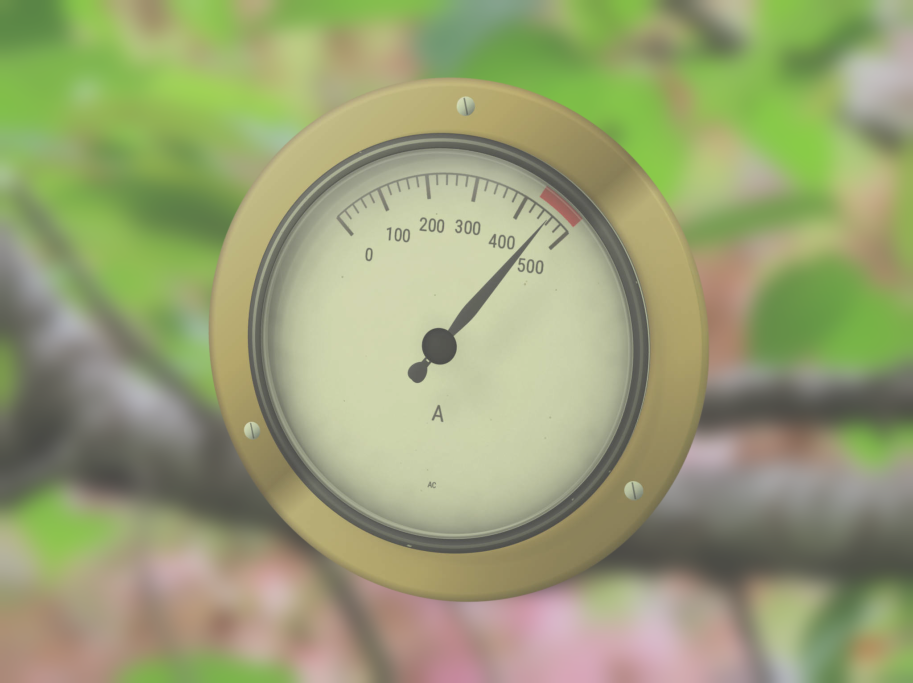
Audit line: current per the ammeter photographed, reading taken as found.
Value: 460 A
